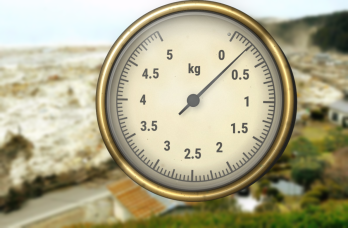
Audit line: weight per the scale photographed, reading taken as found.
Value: 0.25 kg
